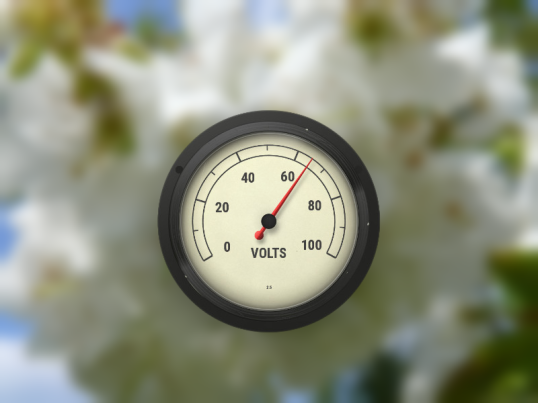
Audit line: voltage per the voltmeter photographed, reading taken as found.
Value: 65 V
